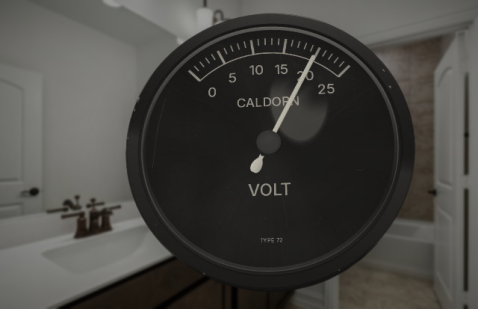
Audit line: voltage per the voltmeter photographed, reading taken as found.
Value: 20 V
